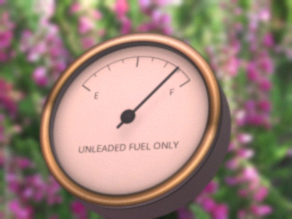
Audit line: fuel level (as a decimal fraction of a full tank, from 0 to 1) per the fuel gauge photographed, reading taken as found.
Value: 0.875
